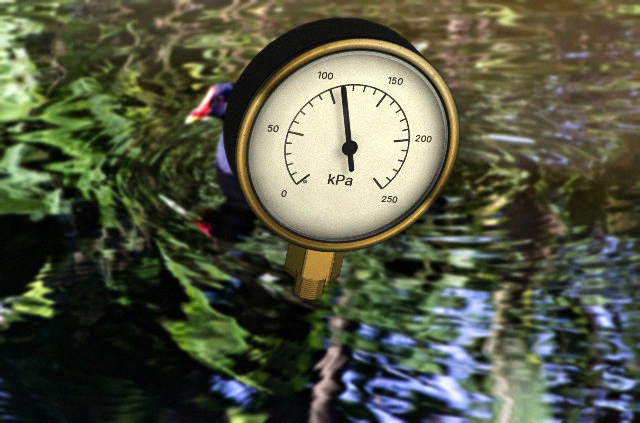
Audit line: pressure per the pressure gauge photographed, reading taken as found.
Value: 110 kPa
